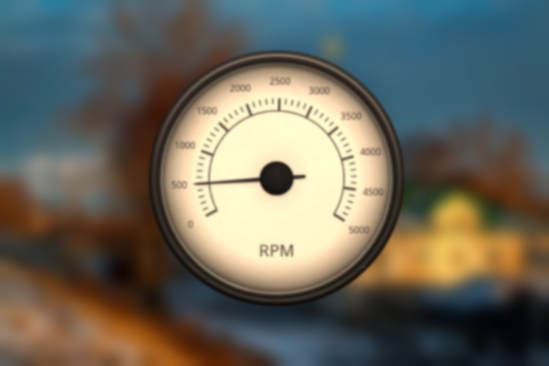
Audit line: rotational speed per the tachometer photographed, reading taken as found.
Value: 500 rpm
